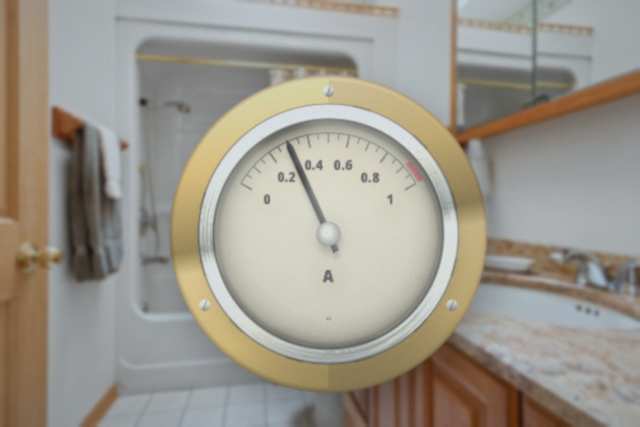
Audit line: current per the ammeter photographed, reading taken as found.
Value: 0.3 A
